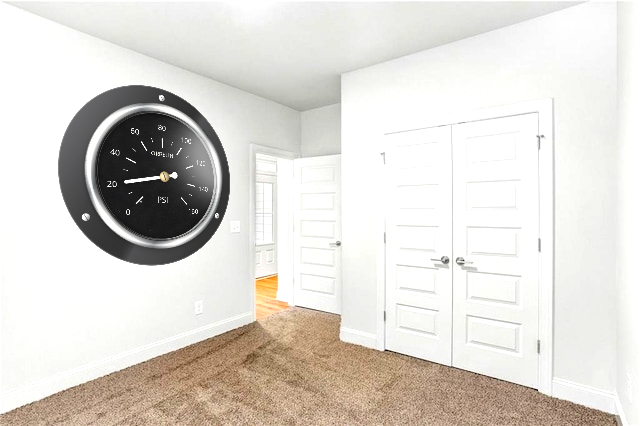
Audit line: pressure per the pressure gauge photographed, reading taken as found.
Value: 20 psi
